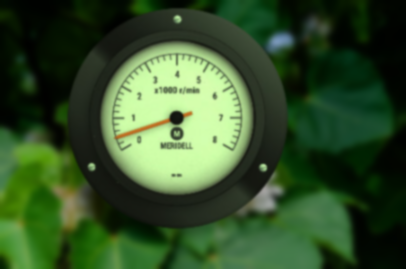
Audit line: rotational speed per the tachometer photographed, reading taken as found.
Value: 400 rpm
